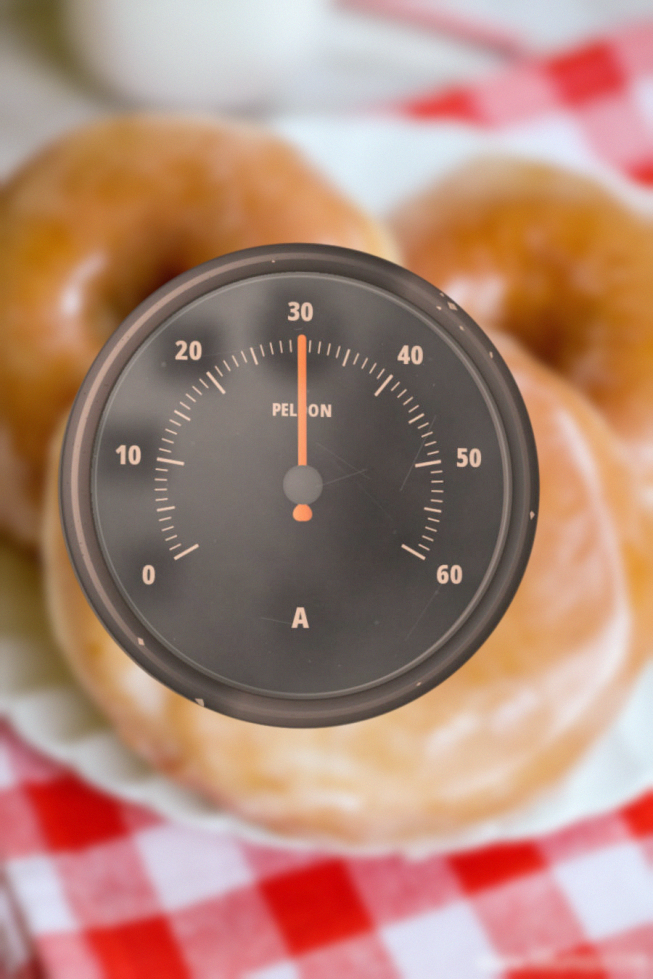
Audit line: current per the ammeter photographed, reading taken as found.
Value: 30 A
